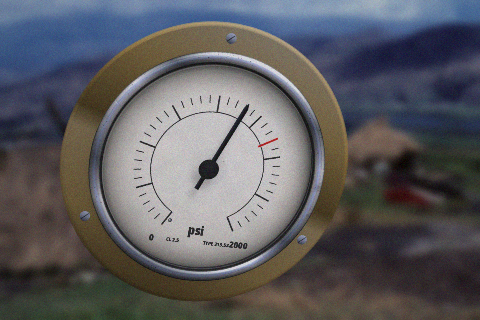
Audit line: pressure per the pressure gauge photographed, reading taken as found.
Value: 1150 psi
